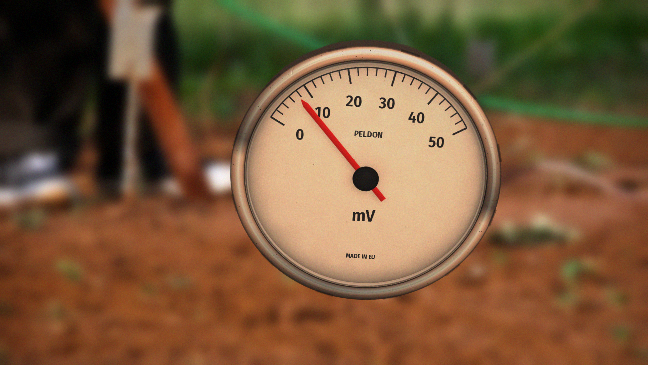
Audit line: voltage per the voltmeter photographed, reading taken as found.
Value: 8 mV
